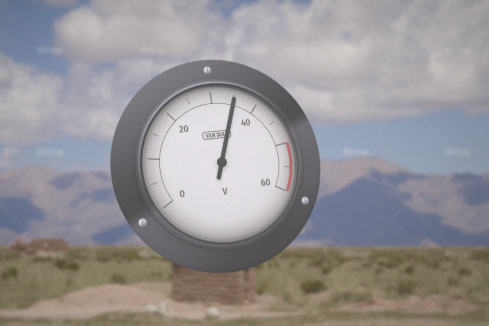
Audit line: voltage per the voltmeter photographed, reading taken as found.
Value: 35 V
